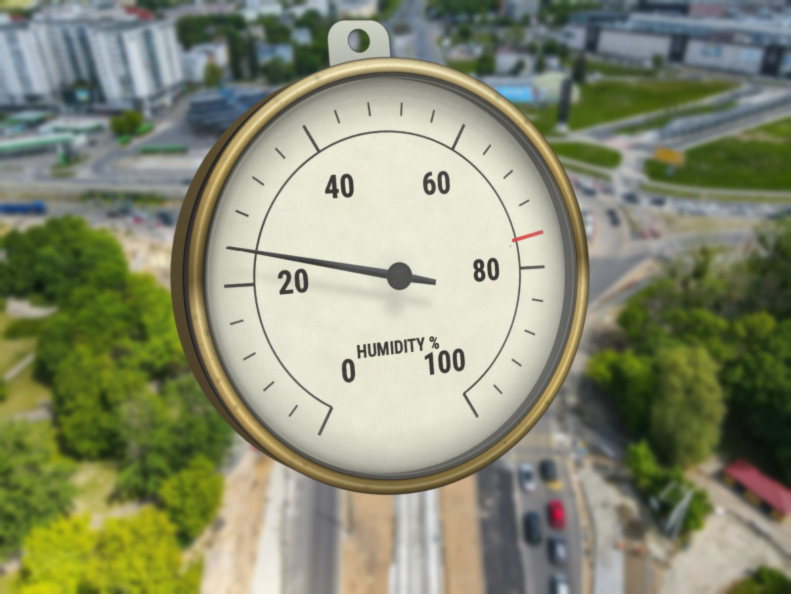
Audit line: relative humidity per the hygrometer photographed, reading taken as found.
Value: 24 %
